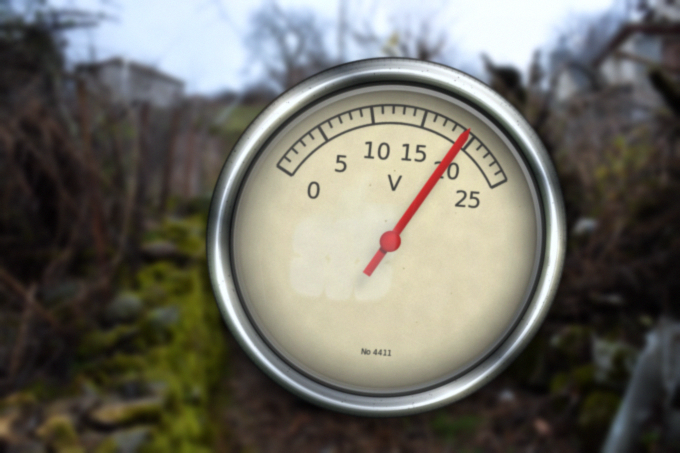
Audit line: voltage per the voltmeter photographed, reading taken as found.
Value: 19 V
